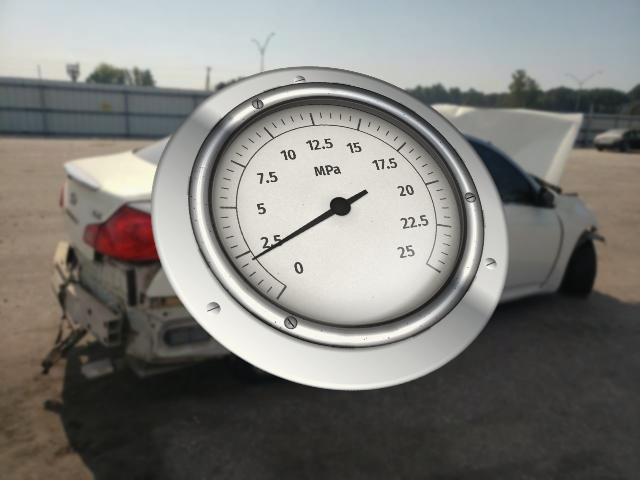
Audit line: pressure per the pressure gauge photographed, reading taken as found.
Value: 2 MPa
